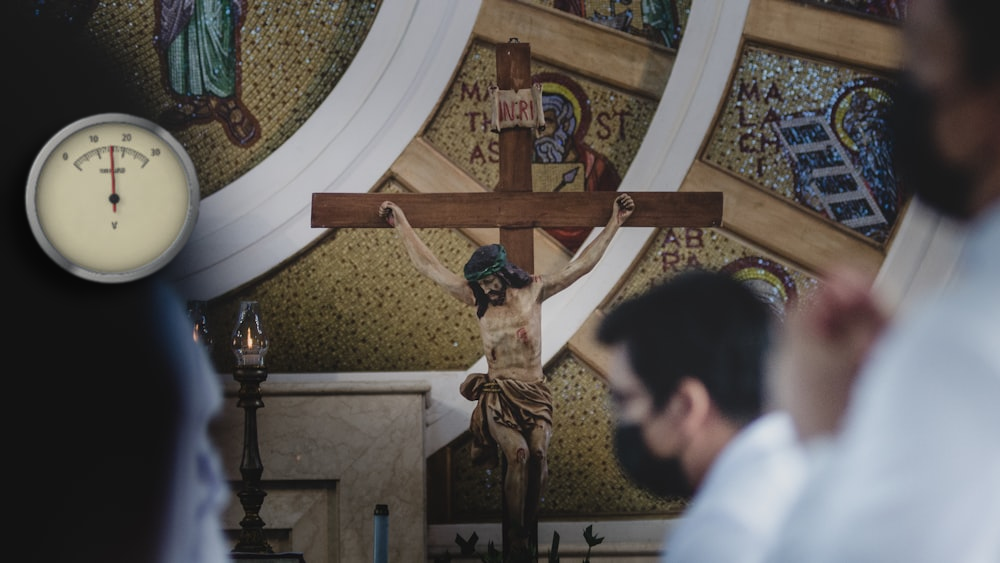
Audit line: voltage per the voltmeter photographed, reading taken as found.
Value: 15 V
